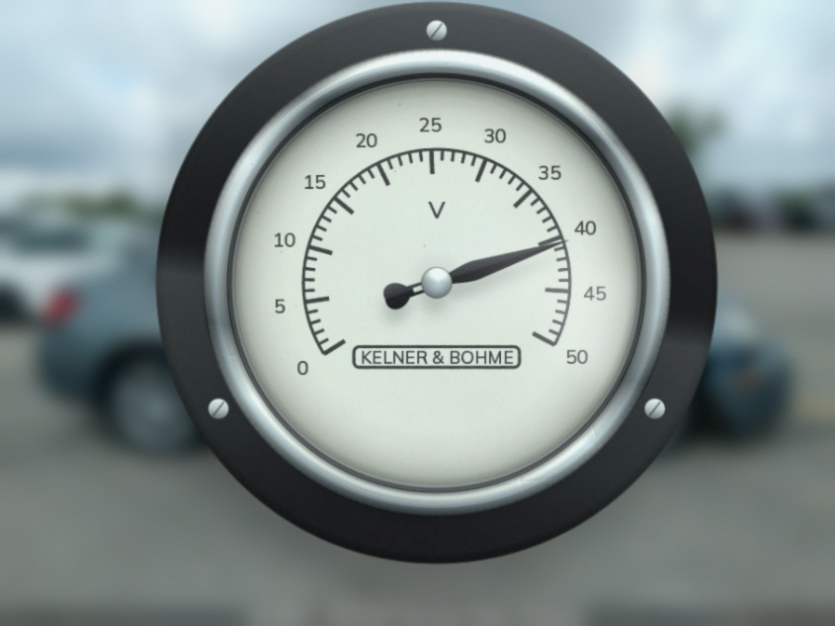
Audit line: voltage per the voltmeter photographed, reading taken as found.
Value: 40.5 V
